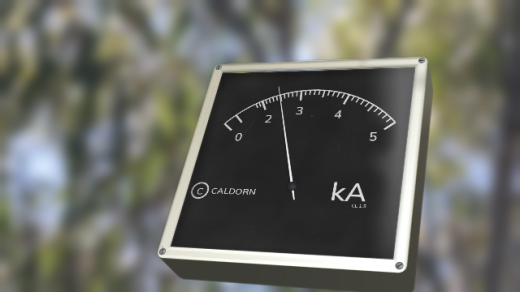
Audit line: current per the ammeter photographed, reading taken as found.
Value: 2.5 kA
